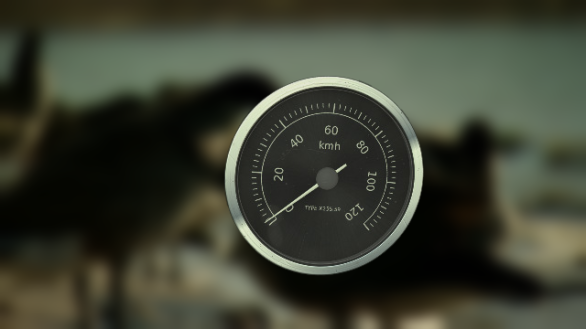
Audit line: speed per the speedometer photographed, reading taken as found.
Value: 2 km/h
